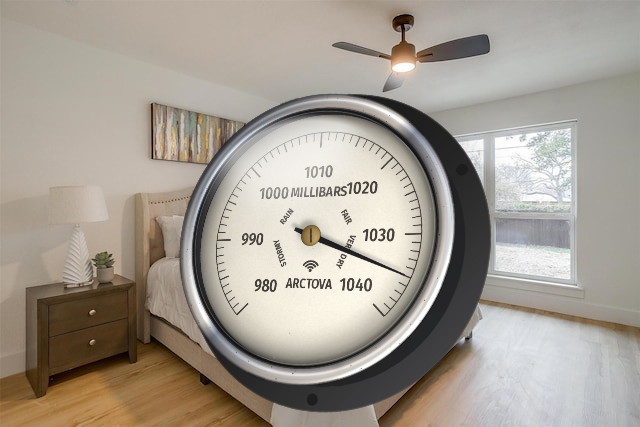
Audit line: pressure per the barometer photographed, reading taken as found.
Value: 1035 mbar
